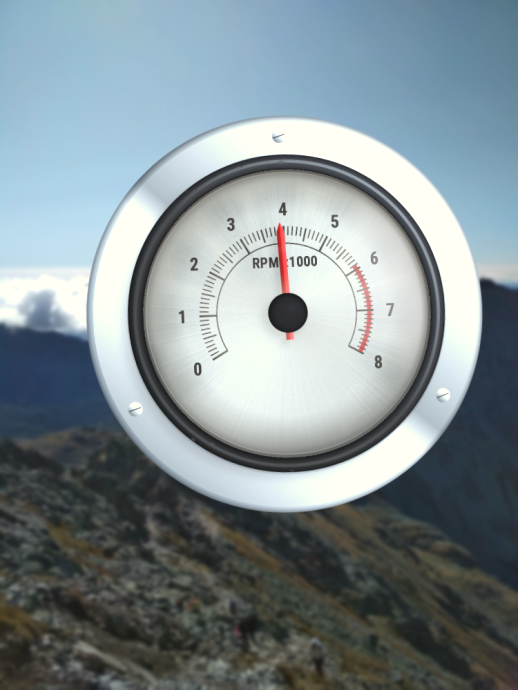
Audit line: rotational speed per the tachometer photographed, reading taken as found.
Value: 3900 rpm
